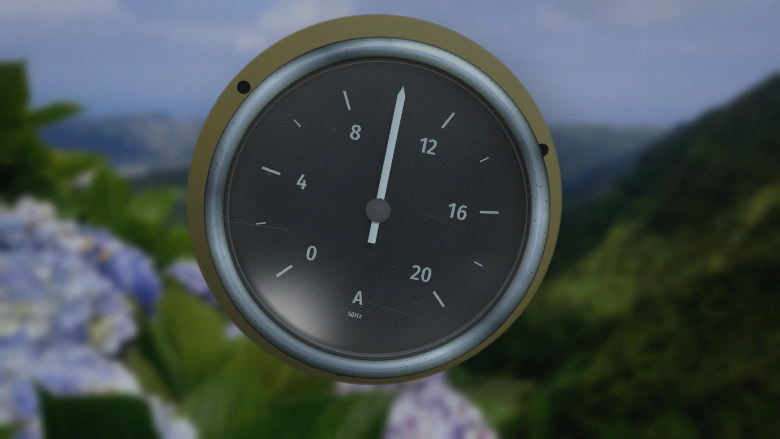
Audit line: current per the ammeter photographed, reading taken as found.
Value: 10 A
